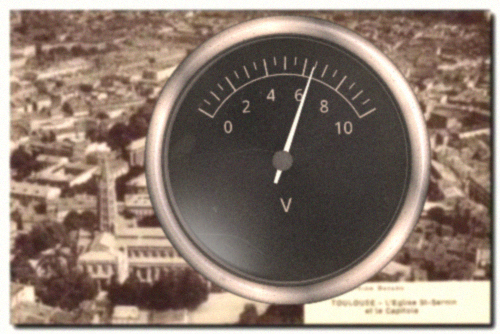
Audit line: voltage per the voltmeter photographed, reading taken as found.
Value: 6.5 V
